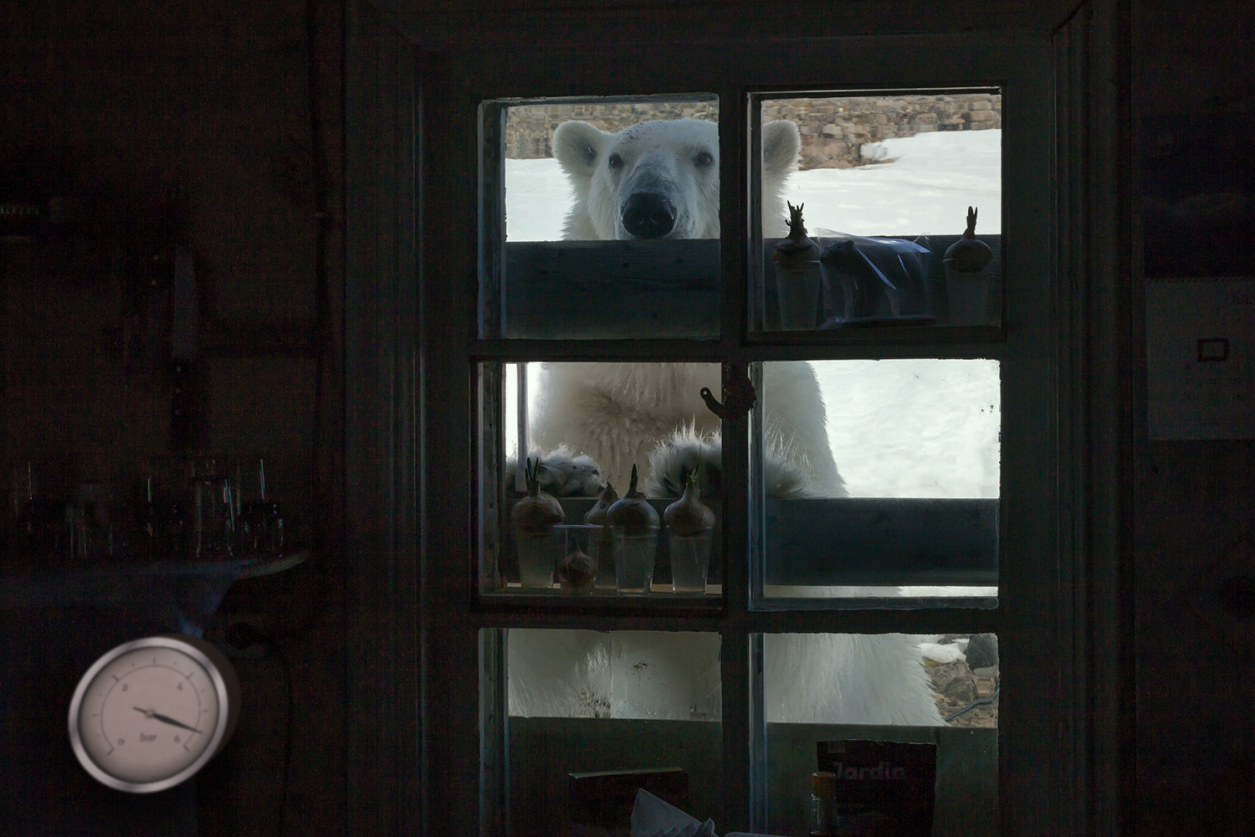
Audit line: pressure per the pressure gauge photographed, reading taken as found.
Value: 5.5 bar
